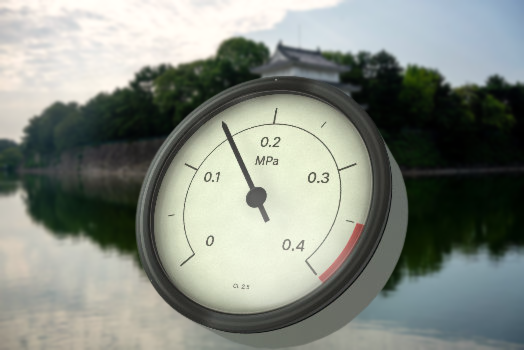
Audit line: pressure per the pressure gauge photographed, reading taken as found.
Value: 0.15 MPa
